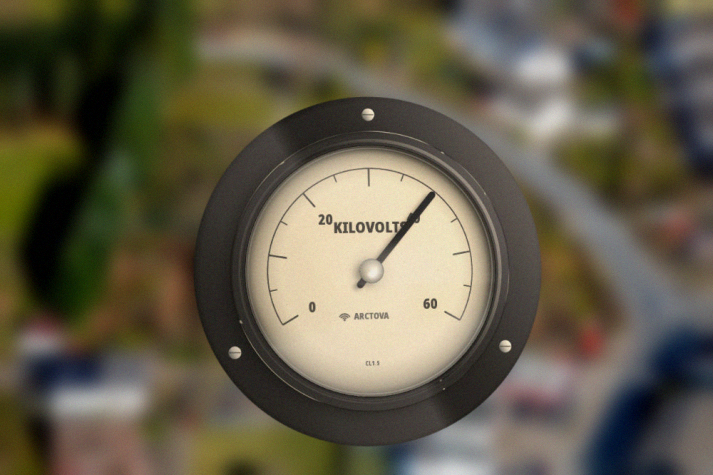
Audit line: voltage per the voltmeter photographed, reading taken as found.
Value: 40 kV
